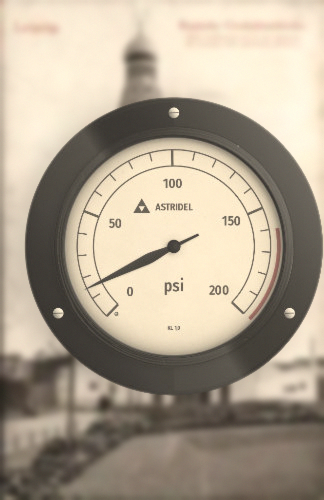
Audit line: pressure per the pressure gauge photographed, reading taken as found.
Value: 15 psi
